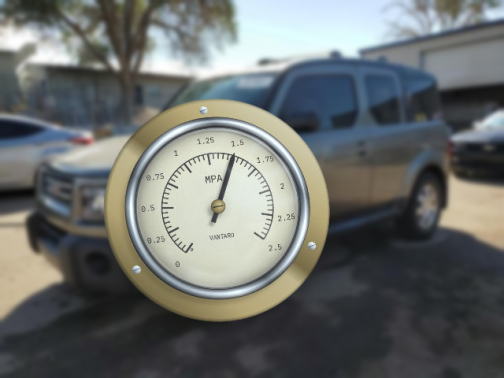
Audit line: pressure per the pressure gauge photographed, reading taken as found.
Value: 1.5 MPa
